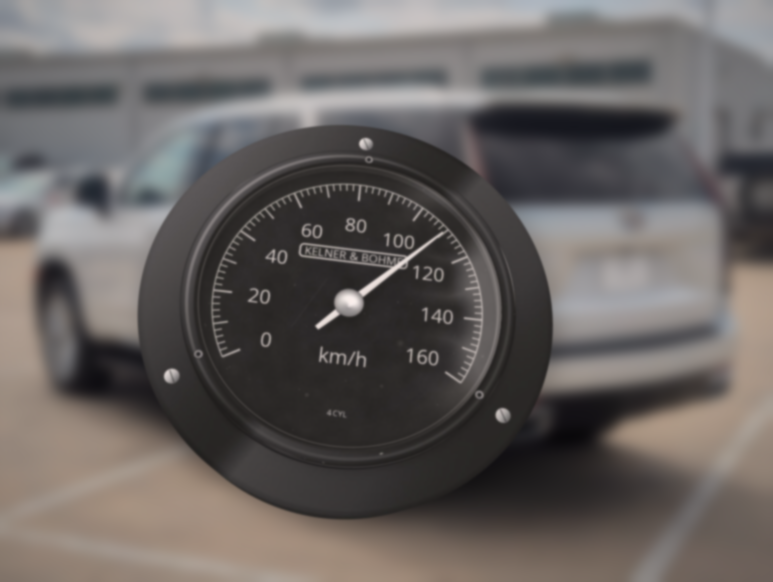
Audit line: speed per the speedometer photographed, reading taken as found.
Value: 110 km/h
